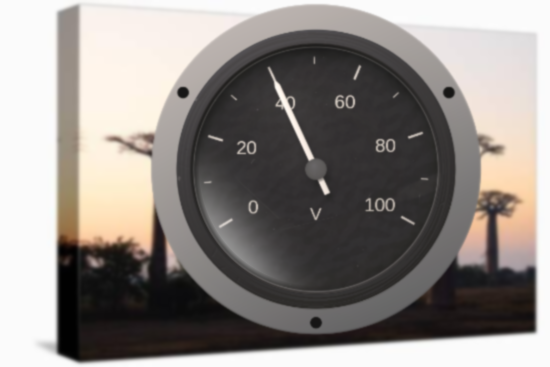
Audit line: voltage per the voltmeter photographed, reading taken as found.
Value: 40 V
